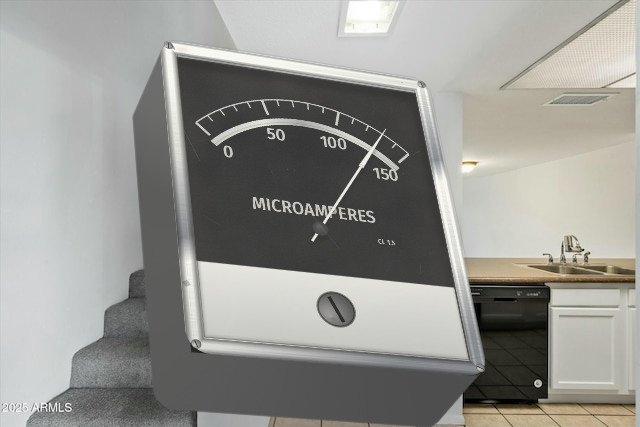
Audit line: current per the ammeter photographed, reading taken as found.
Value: 130 µA
